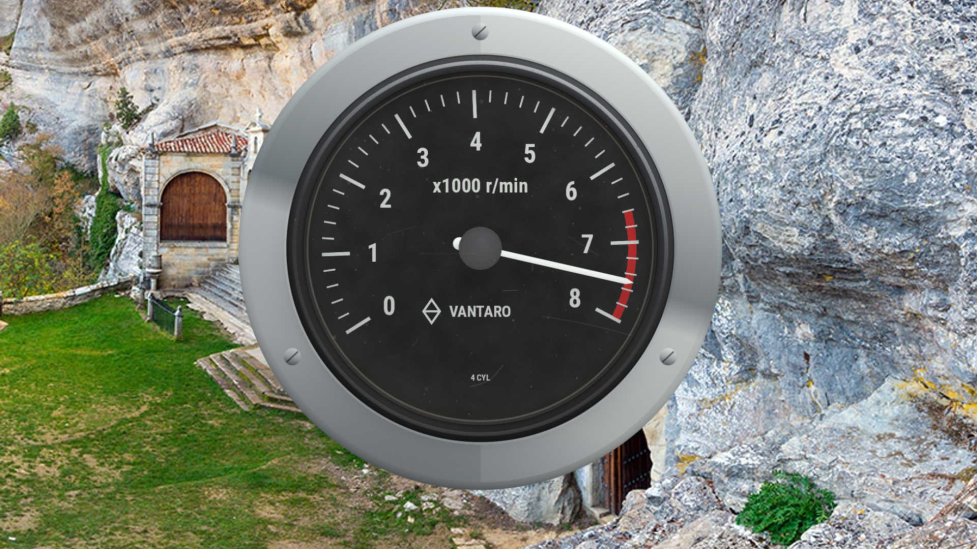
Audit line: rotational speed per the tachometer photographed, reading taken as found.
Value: 7500 rpm
